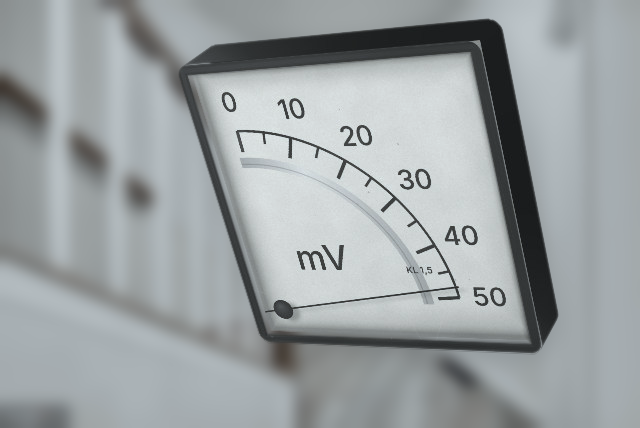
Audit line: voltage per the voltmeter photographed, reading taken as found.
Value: 47.5 mV
